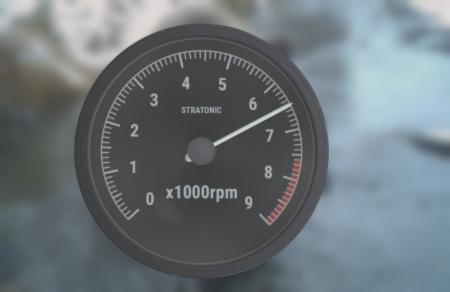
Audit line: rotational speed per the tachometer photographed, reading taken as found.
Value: 6500 rpm
